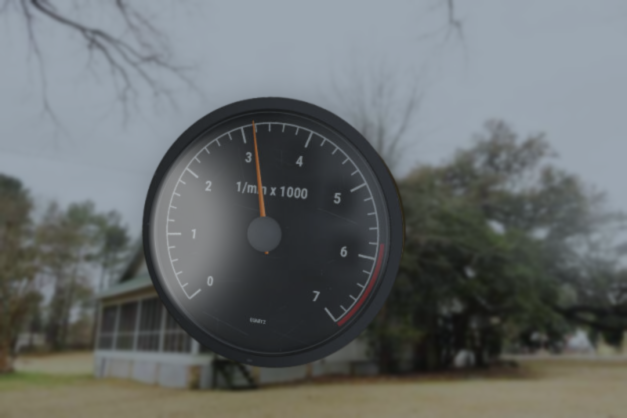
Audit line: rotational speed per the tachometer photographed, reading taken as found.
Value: 3200 rpm
